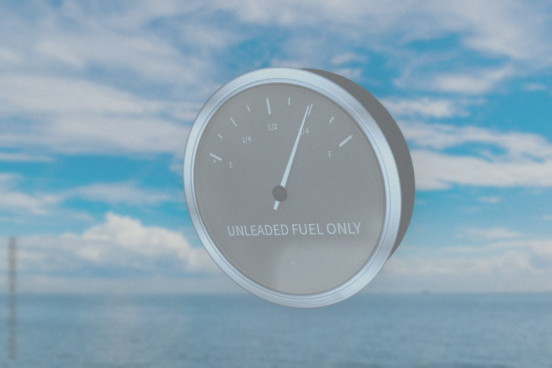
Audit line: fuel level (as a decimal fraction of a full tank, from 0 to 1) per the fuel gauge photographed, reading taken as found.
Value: 0.75
